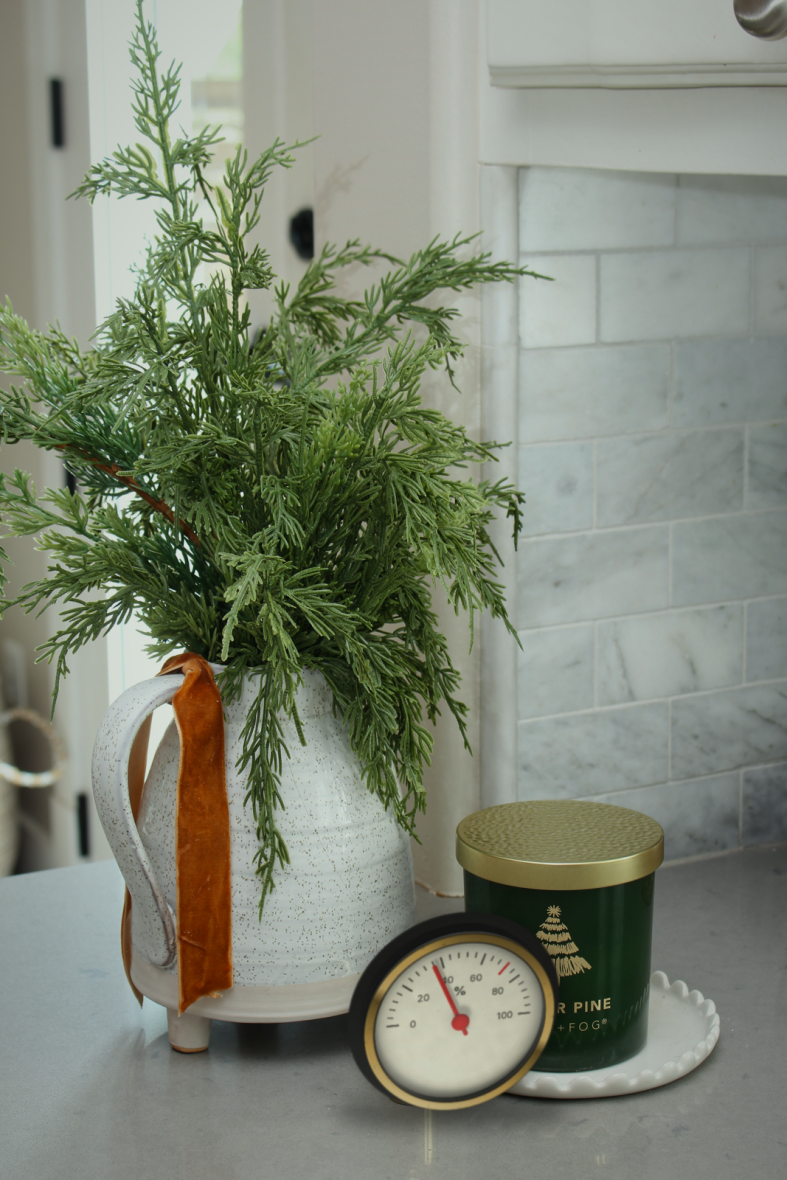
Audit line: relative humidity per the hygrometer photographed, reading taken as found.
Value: 36 %
